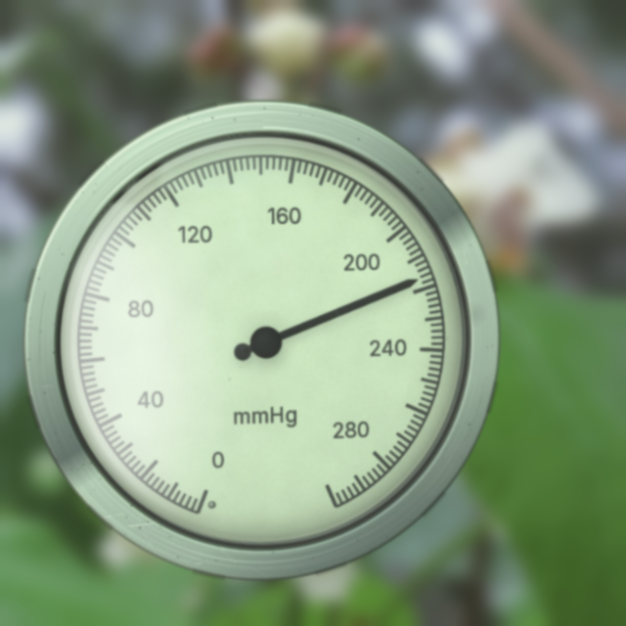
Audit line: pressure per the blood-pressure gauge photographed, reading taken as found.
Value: 216 mmHg
